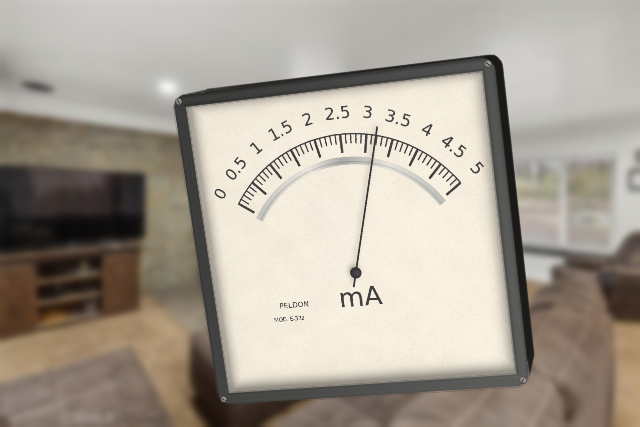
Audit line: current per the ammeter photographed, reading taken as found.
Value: 3.2 mA
